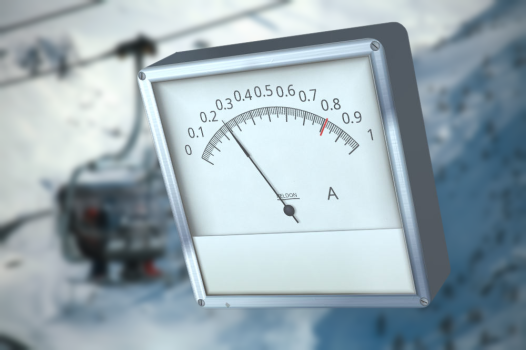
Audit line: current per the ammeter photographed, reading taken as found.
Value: 0.25 A
